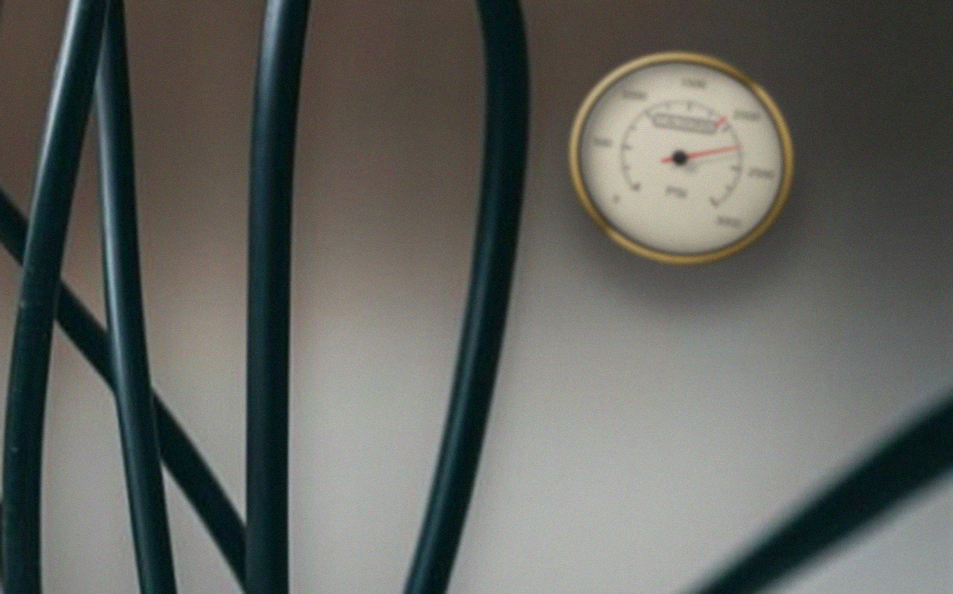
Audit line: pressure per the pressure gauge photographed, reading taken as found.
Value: 2250 psi
